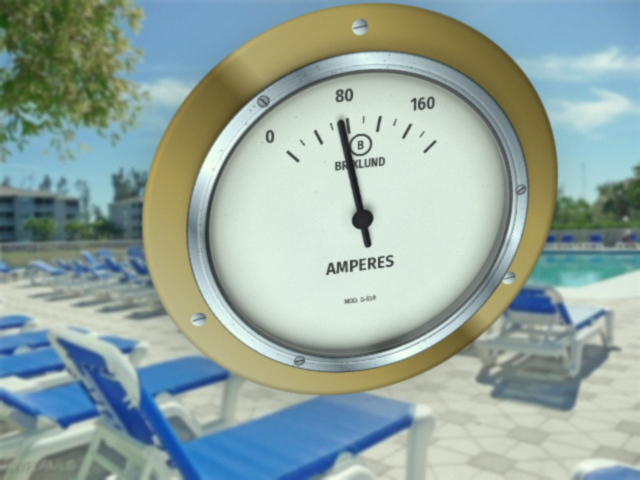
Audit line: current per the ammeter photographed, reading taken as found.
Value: 70 A
